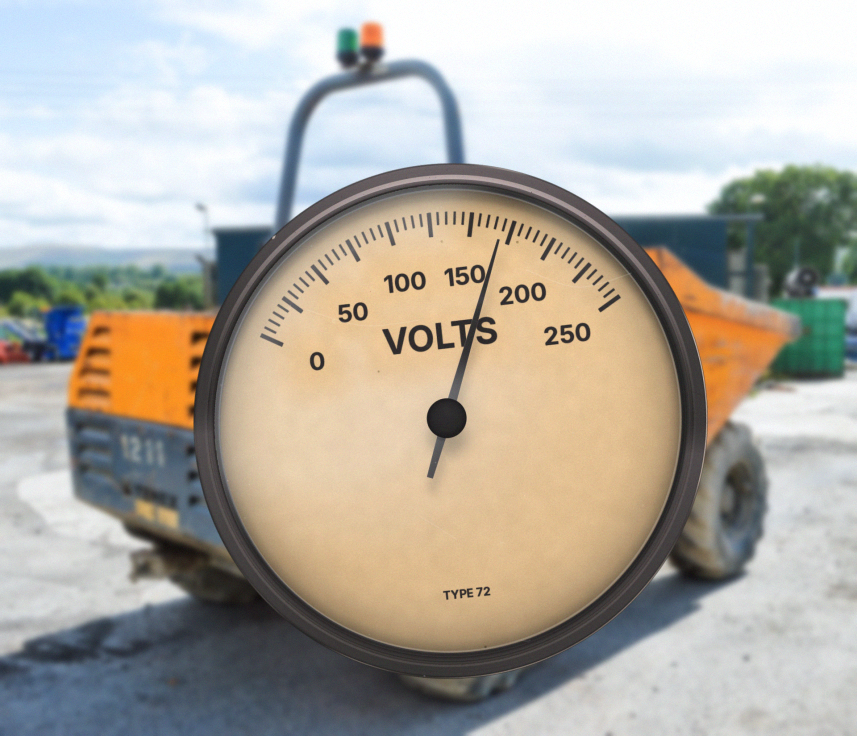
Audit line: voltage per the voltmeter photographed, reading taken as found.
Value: 170 V
